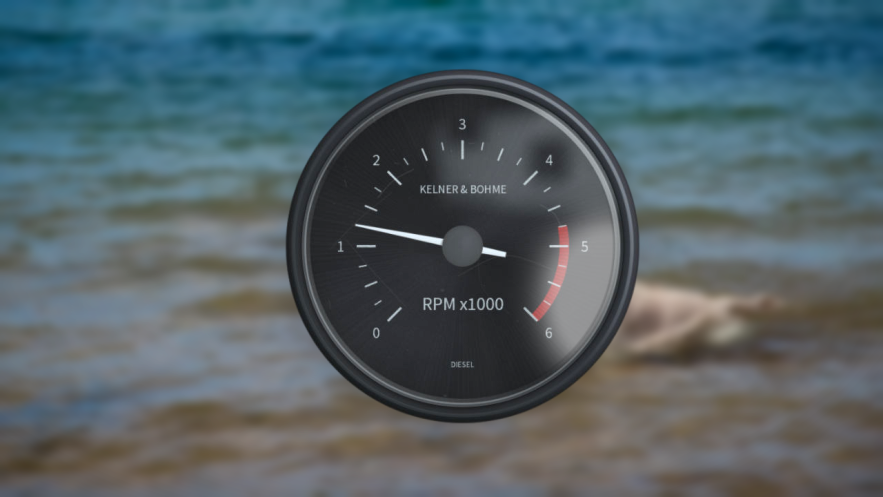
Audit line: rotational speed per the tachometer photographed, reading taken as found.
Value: 1250 rpm
